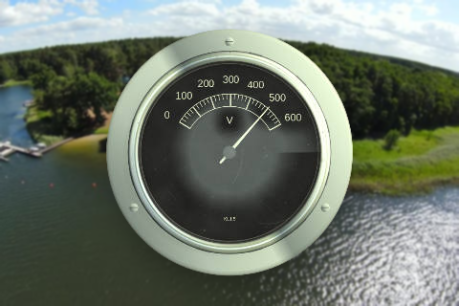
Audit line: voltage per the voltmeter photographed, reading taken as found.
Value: 500 V
